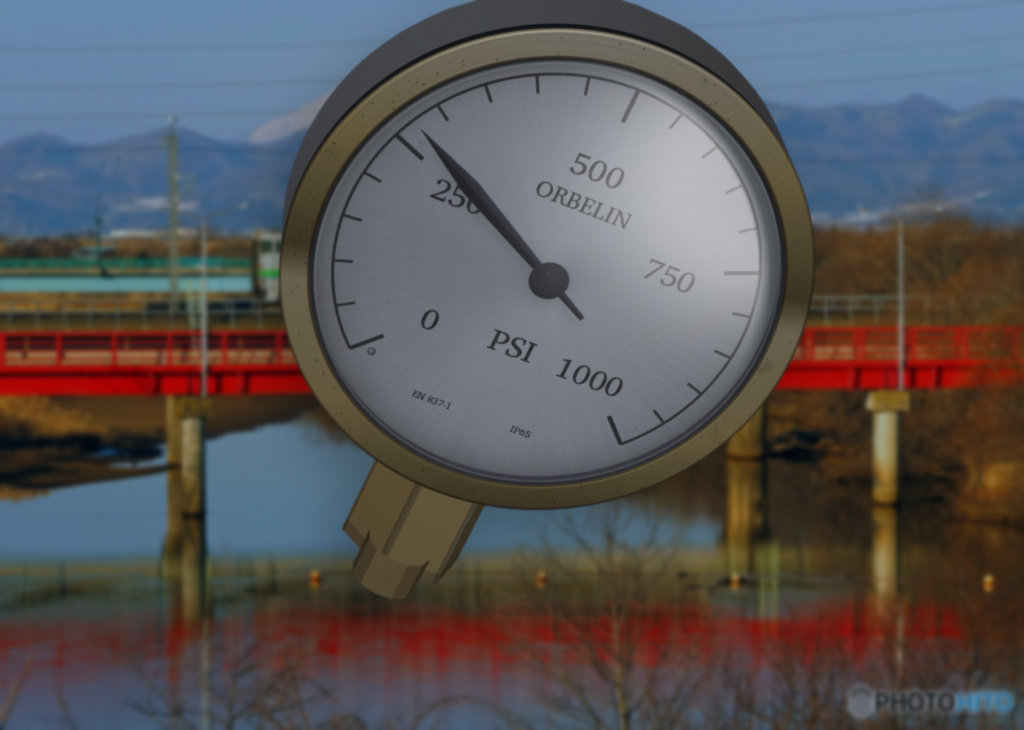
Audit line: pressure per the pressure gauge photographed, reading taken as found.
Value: 275 psi
